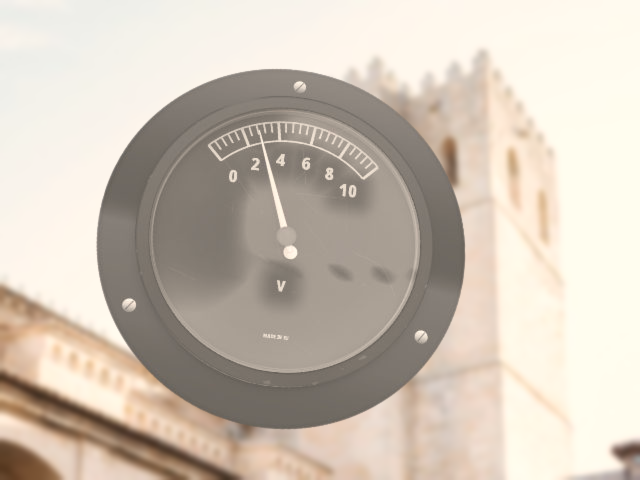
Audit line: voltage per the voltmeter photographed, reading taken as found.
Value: 2.8 V
